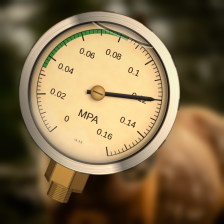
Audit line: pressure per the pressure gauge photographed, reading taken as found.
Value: 0.12 MPa
